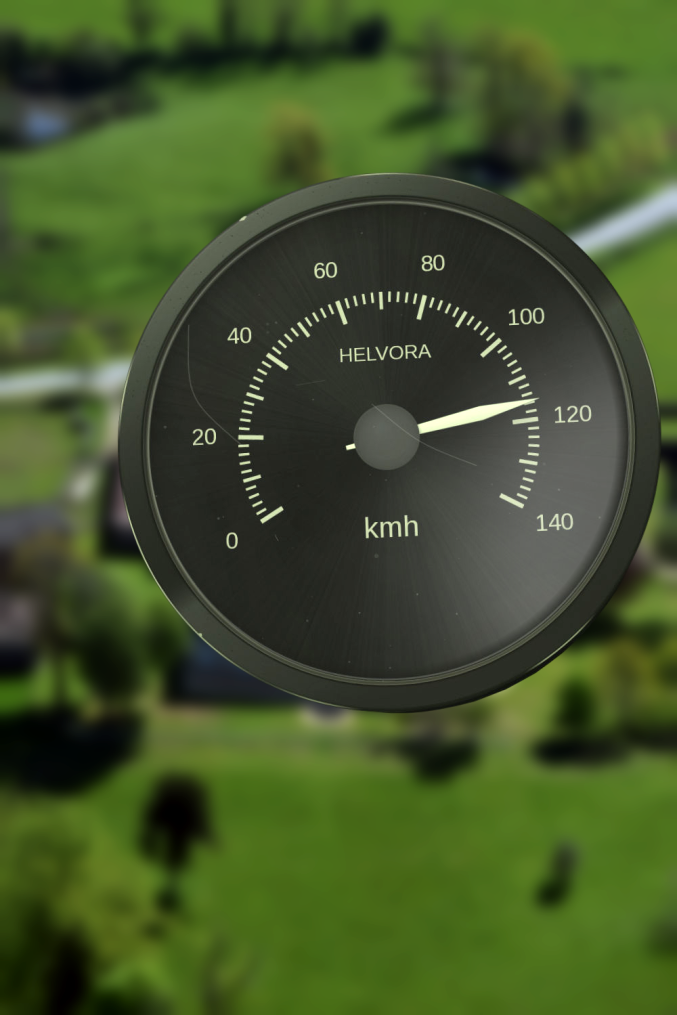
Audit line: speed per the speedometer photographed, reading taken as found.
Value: 116 km/h
